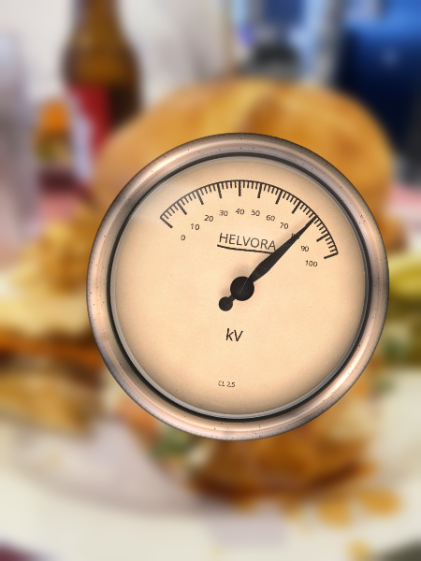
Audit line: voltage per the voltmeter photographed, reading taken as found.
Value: 80 kV
